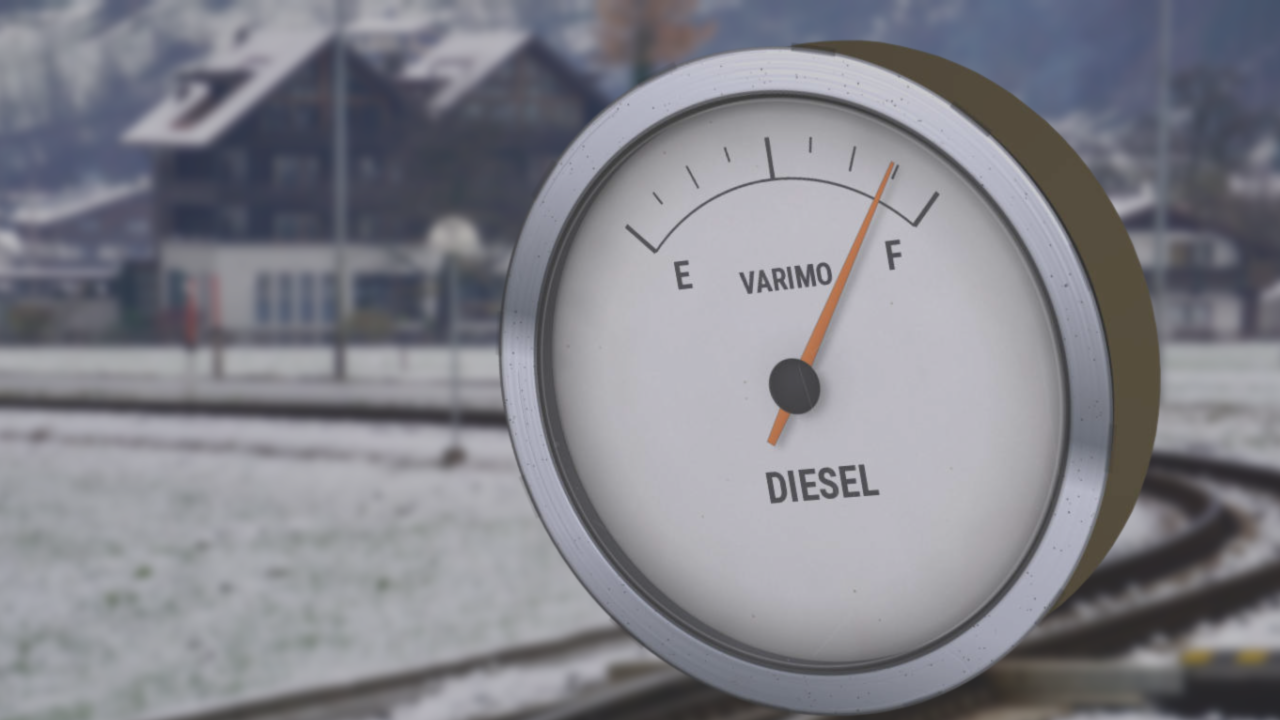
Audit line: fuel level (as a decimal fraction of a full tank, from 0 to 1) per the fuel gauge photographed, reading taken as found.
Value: 0.875
